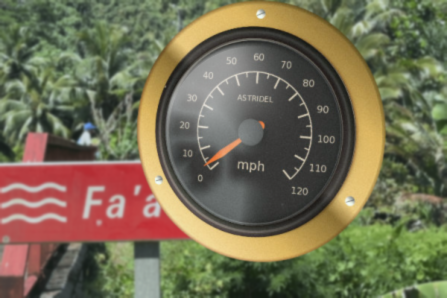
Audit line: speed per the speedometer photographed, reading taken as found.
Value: 2.5 mph
